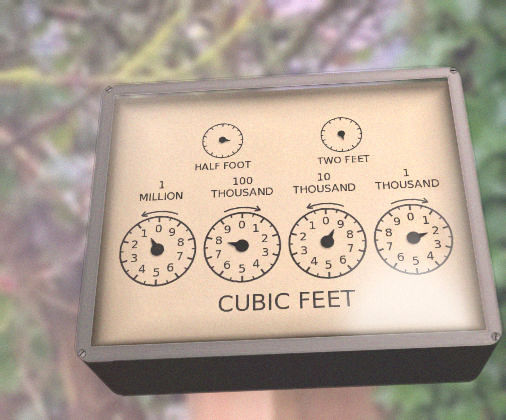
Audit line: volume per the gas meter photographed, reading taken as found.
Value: 79200 ft³
